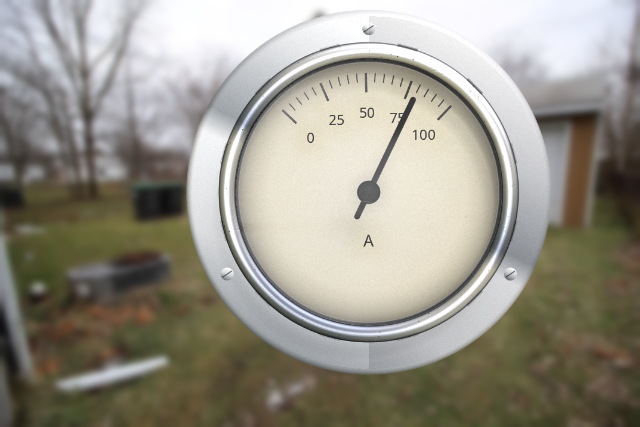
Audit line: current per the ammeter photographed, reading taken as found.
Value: 80 A
